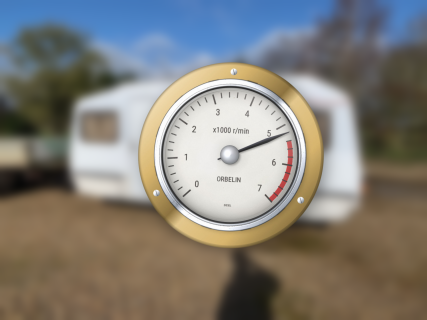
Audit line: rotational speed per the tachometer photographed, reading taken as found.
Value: 5200 rpm
